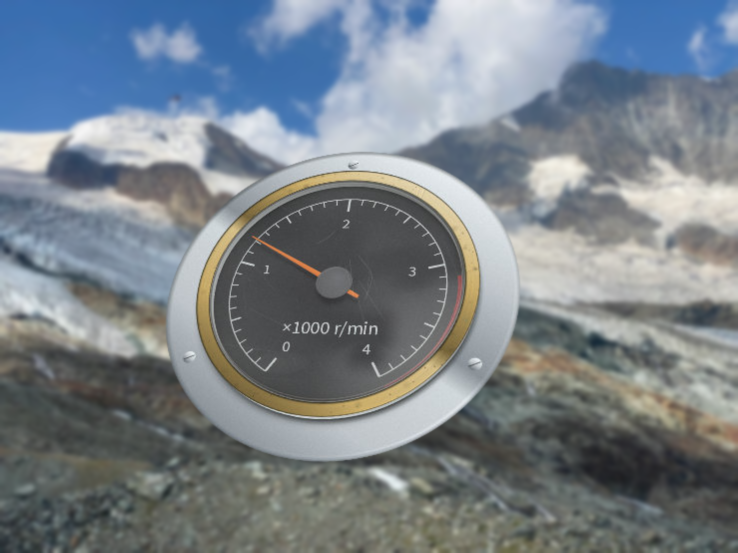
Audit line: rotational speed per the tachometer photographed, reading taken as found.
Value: 1200 rpm
